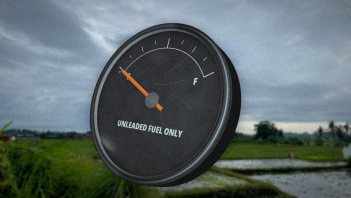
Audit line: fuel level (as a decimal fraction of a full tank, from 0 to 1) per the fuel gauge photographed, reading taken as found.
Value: 0
